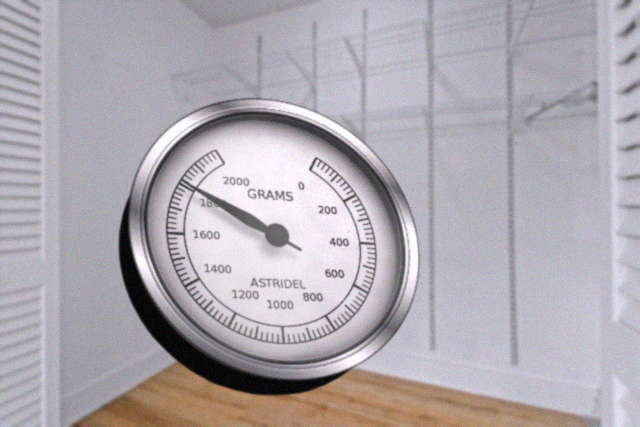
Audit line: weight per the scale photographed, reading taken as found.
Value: 1800 g
